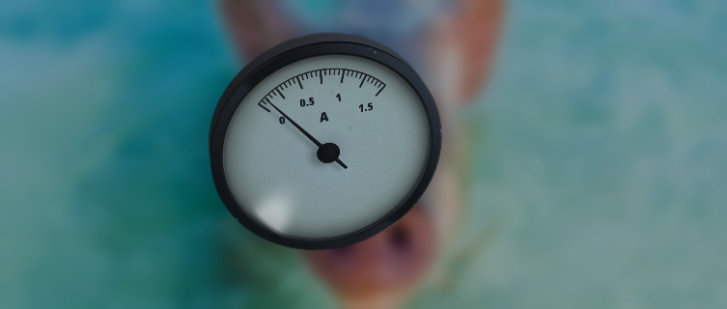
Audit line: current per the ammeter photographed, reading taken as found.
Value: 0.1 A
